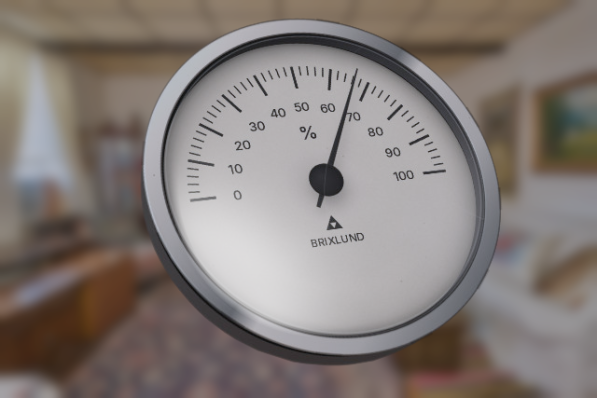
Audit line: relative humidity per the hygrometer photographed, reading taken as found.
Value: 66 %
